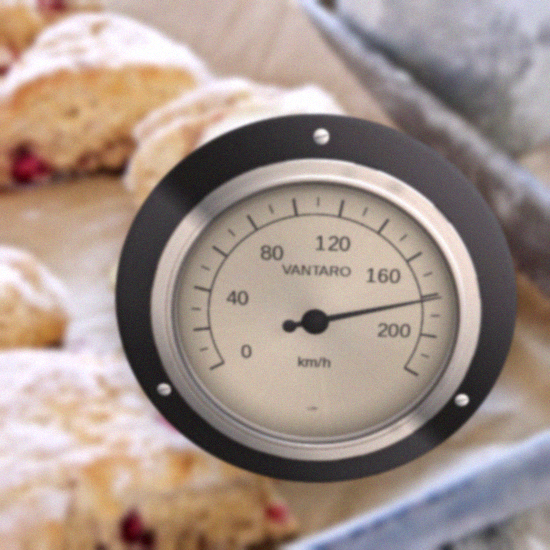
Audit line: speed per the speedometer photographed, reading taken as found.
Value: 180 km/h
